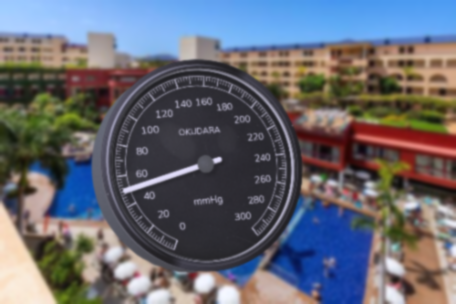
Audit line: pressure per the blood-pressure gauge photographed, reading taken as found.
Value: 50 mmHg
